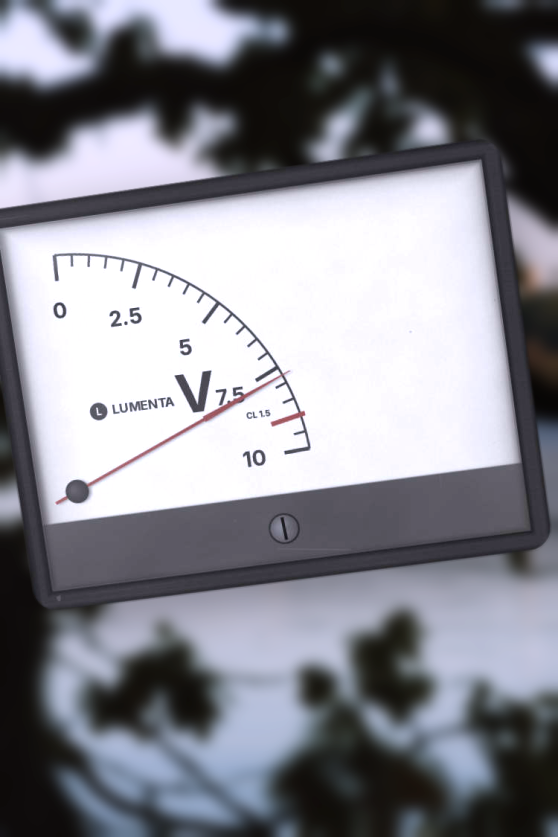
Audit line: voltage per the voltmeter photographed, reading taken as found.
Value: 7.75 V
